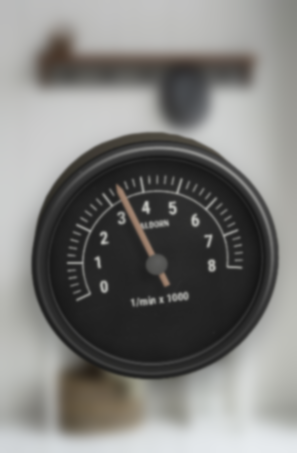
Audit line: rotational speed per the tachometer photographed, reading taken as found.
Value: 3400 rpm
